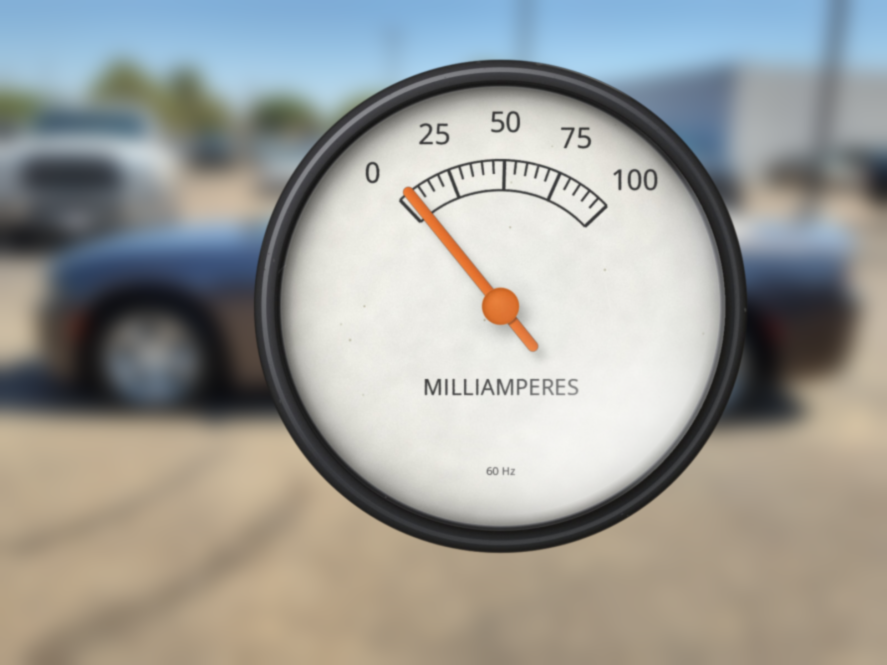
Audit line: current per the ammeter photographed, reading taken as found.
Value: 5 mA
